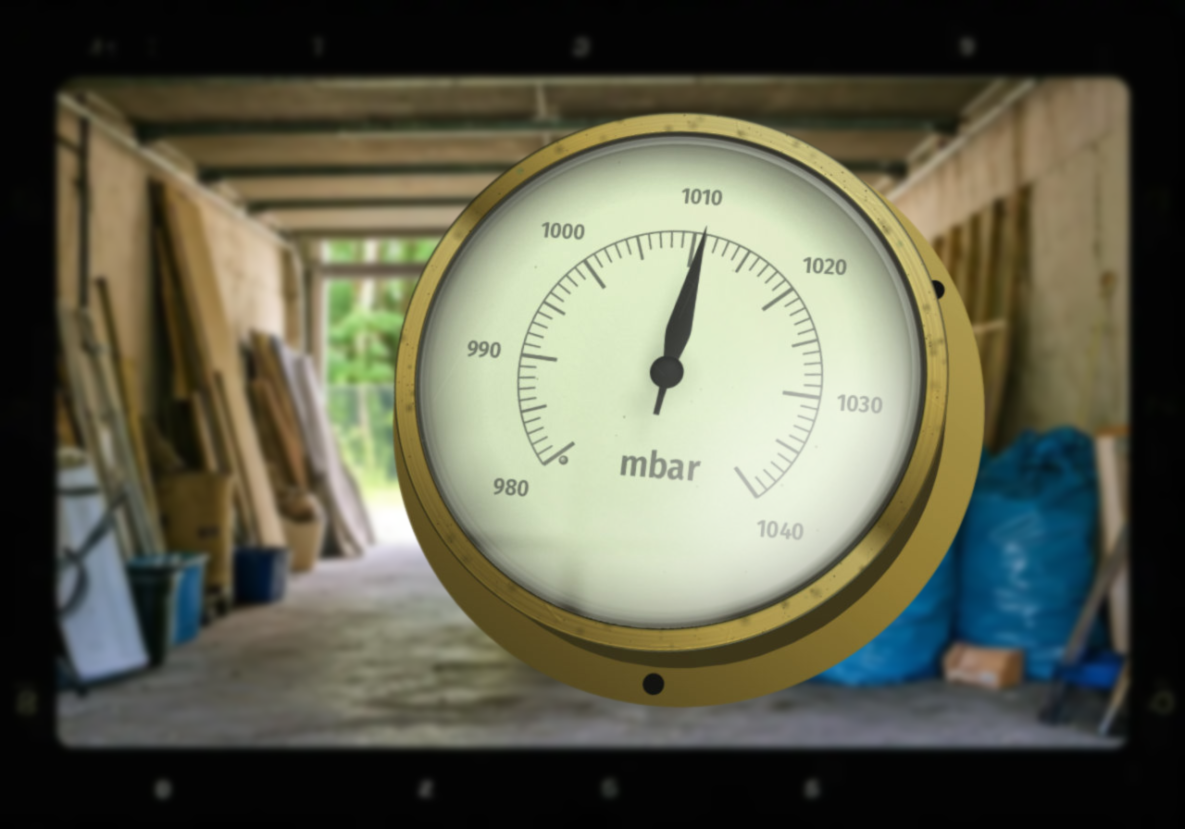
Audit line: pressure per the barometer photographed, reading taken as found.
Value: 1011 mbar
